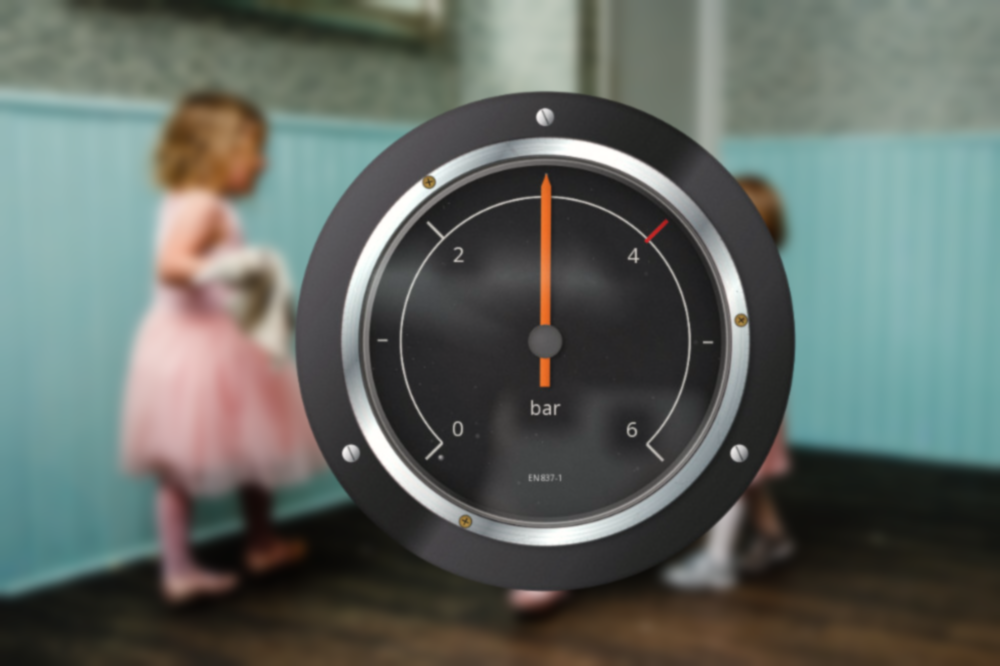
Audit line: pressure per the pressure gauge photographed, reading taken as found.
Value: 3 bar
